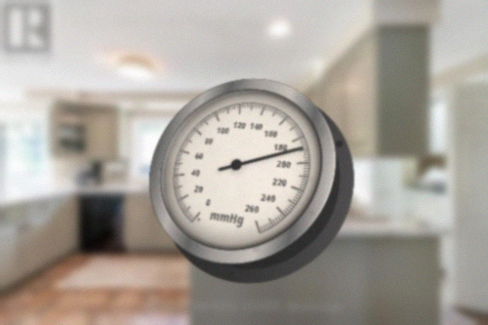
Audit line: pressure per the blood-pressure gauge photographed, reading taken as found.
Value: 190 mmHg
